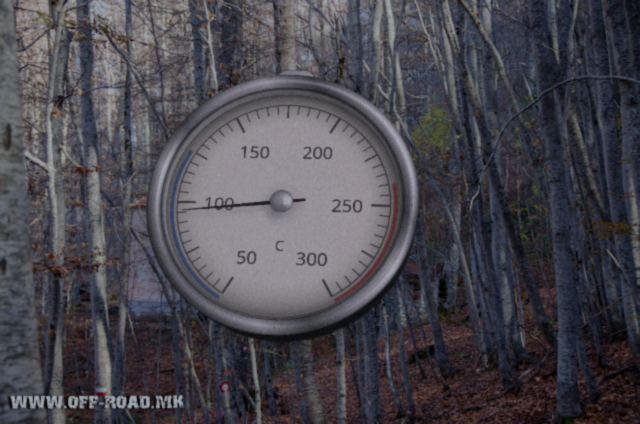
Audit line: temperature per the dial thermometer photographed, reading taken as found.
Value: 95 °C
